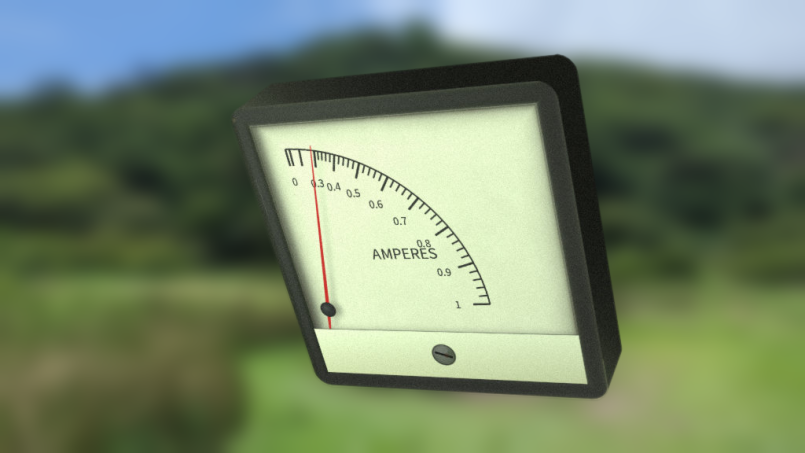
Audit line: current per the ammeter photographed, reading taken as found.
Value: 0.3 A
